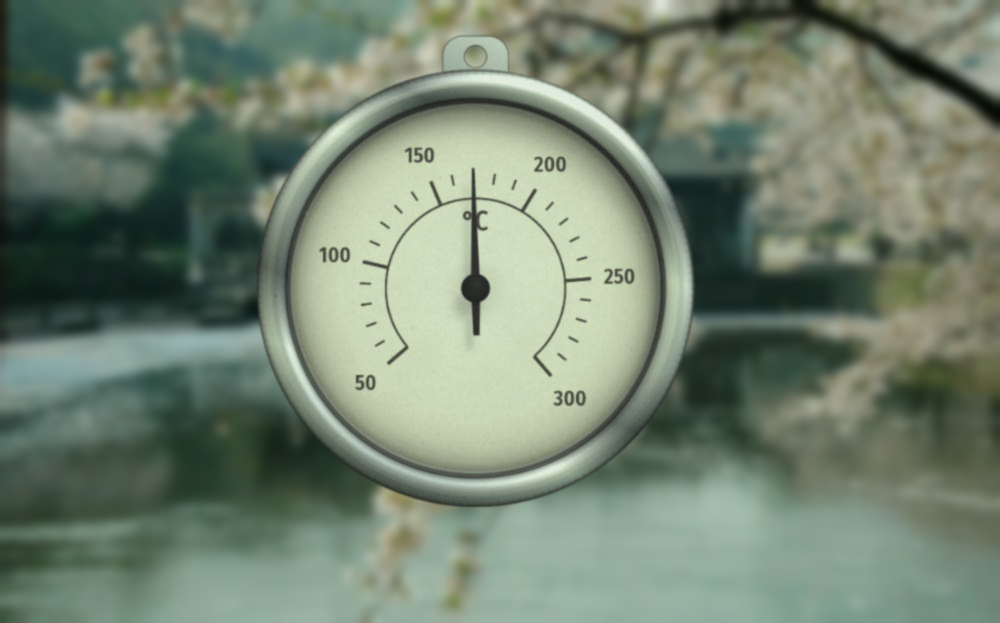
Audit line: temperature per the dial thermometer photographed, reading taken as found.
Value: 170 °C
